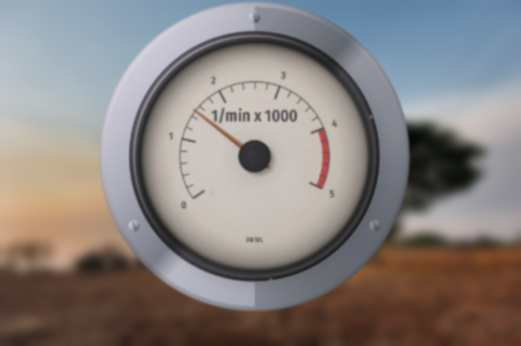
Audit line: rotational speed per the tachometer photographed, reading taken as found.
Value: 1500 rpm
